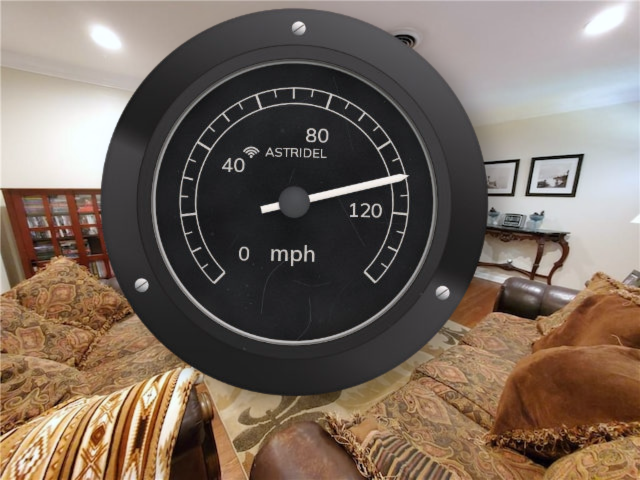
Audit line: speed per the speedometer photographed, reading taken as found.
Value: 110 mph
